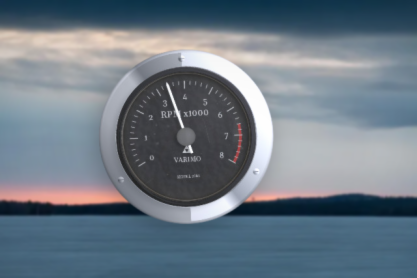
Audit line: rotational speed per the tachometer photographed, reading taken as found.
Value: 3400 rpm
